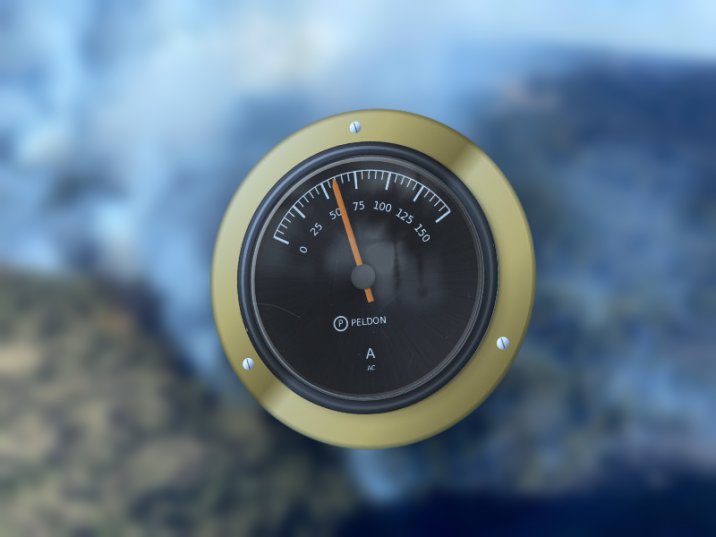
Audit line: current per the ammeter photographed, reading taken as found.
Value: 60 A
